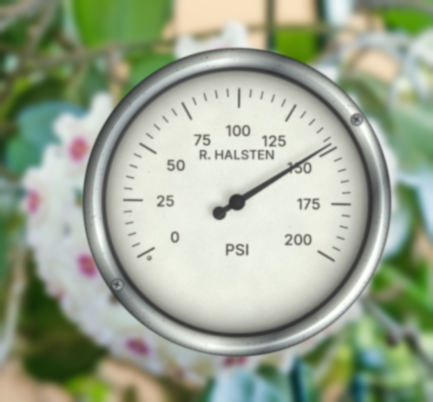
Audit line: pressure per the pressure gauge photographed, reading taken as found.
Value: 147.5 psi
